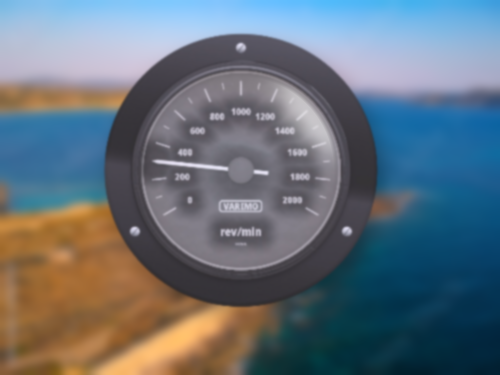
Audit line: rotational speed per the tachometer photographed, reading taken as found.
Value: 300 rpm
